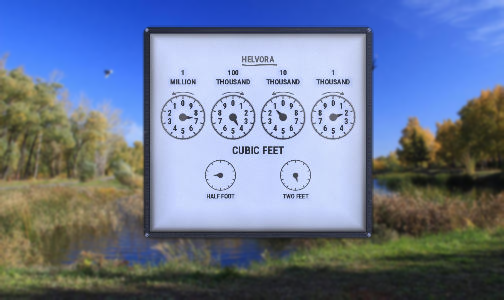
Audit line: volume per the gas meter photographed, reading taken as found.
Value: 741200 ft³
